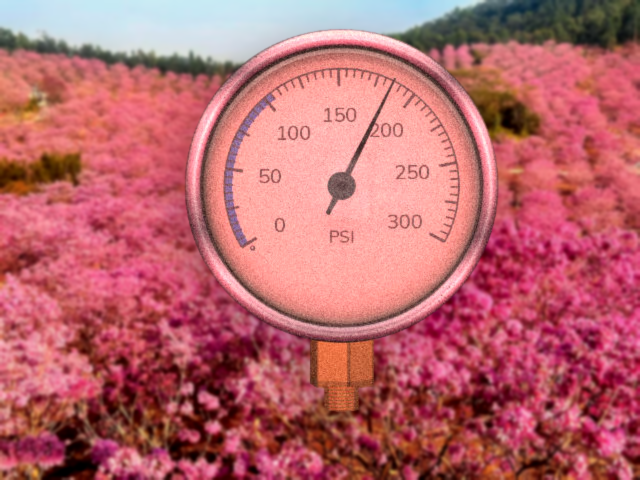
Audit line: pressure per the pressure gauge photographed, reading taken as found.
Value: 185 psi
